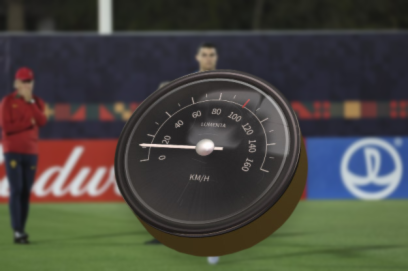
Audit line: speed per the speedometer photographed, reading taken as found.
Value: 10 km/h
